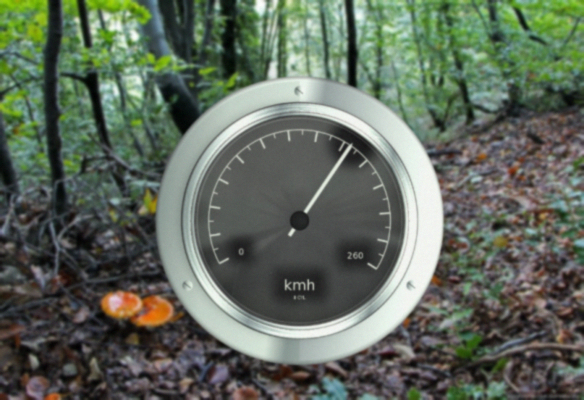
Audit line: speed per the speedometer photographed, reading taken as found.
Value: 165 km/h
